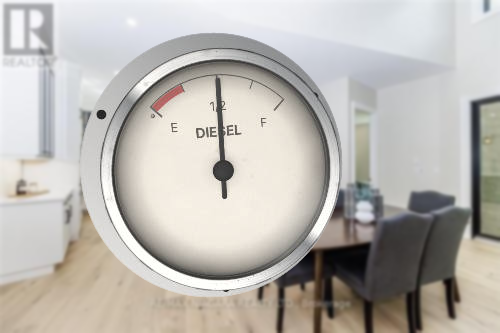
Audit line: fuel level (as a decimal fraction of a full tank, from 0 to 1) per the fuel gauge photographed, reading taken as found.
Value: 0.5
